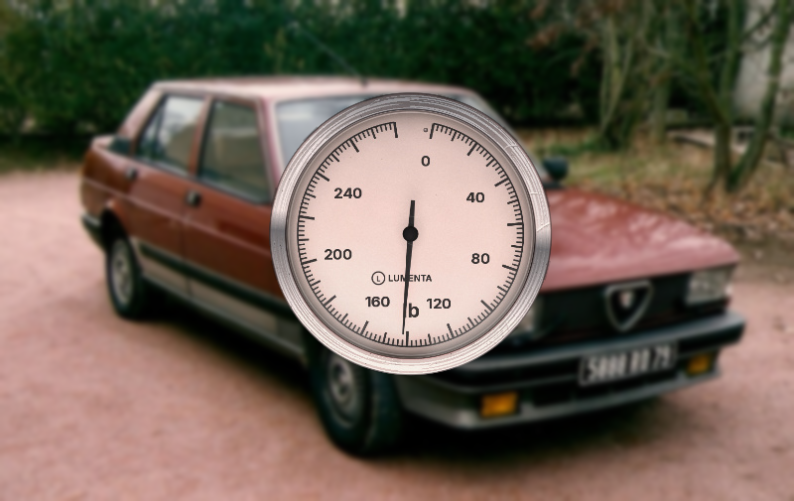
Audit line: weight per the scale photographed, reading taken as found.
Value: 142 lb
